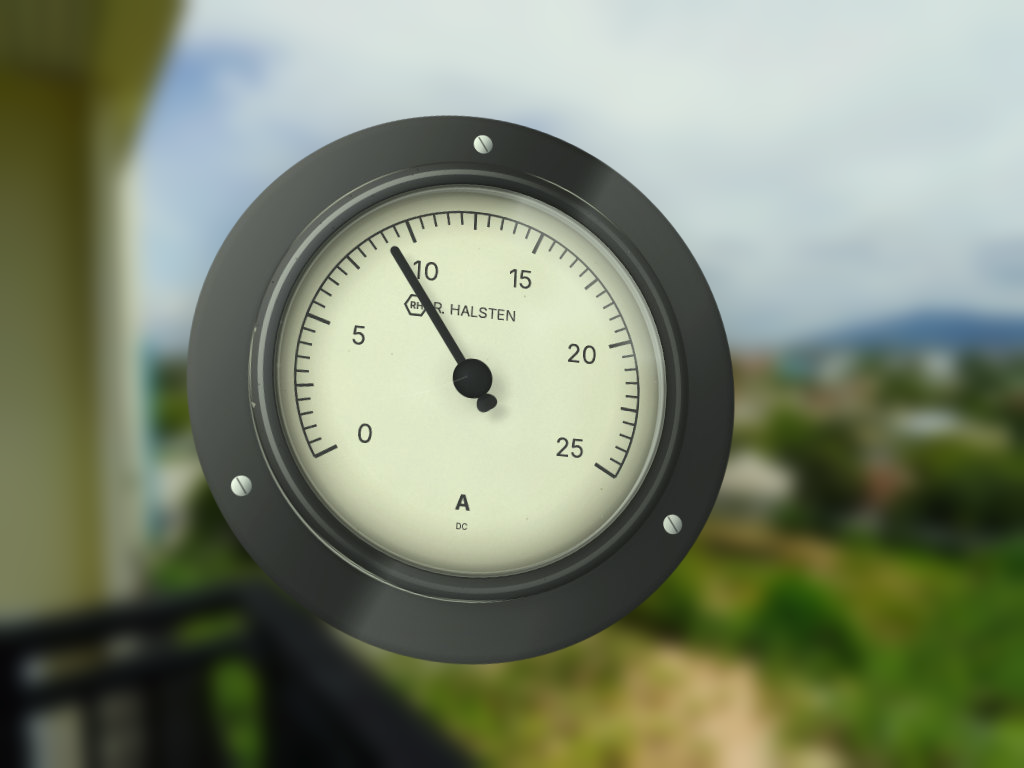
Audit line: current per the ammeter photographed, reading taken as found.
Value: 9 A
